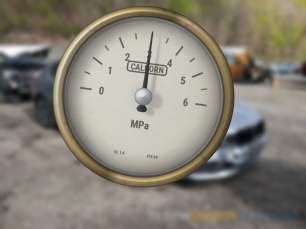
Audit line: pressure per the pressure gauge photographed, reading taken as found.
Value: 3 MPa
